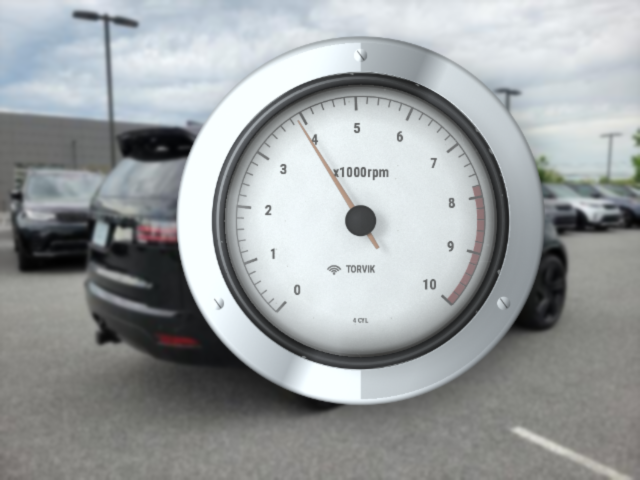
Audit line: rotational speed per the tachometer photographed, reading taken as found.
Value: 3900 rpm
